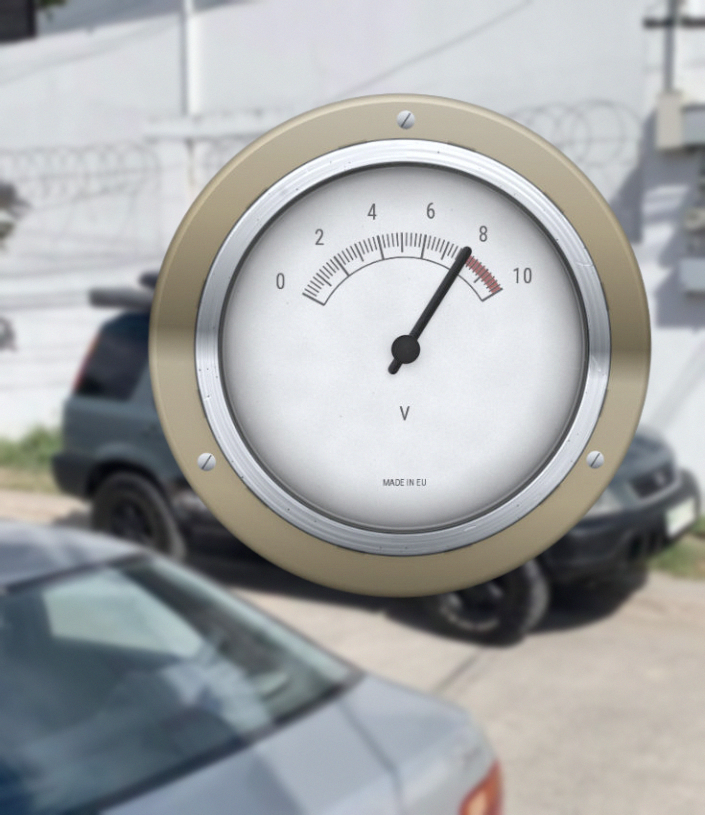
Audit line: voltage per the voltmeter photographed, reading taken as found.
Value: 7.8 V
